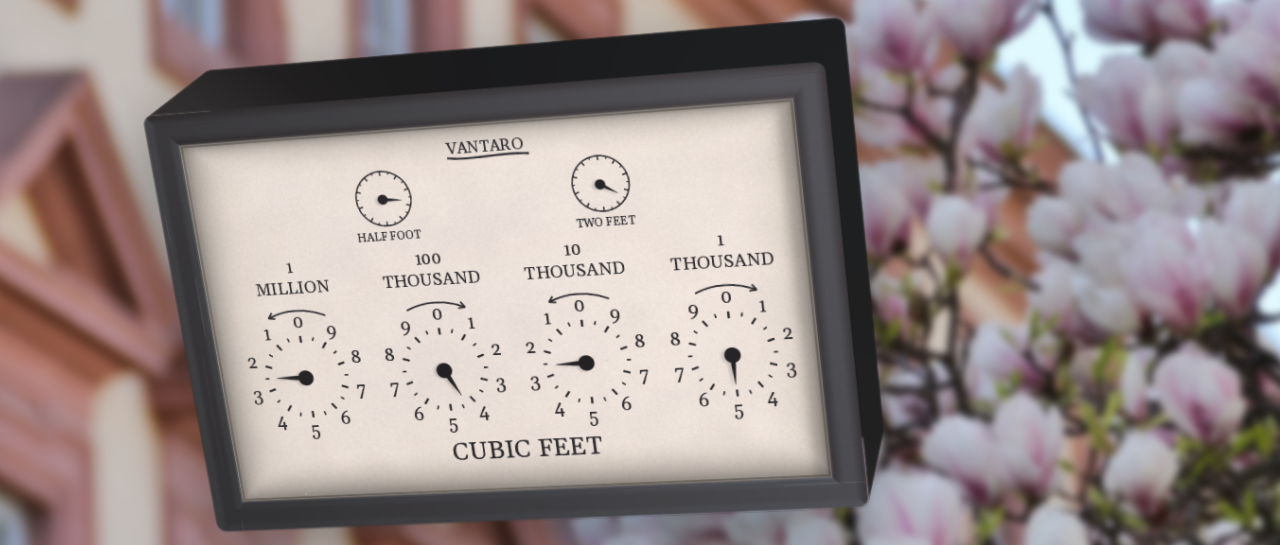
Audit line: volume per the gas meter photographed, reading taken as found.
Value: 242500 ft³
